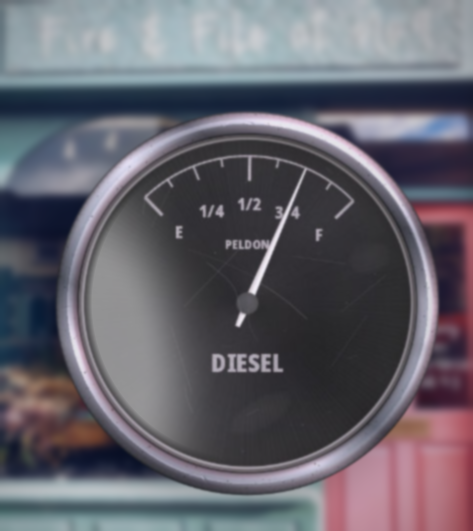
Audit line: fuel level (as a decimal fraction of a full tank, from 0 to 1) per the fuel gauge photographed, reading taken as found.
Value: 0.75
